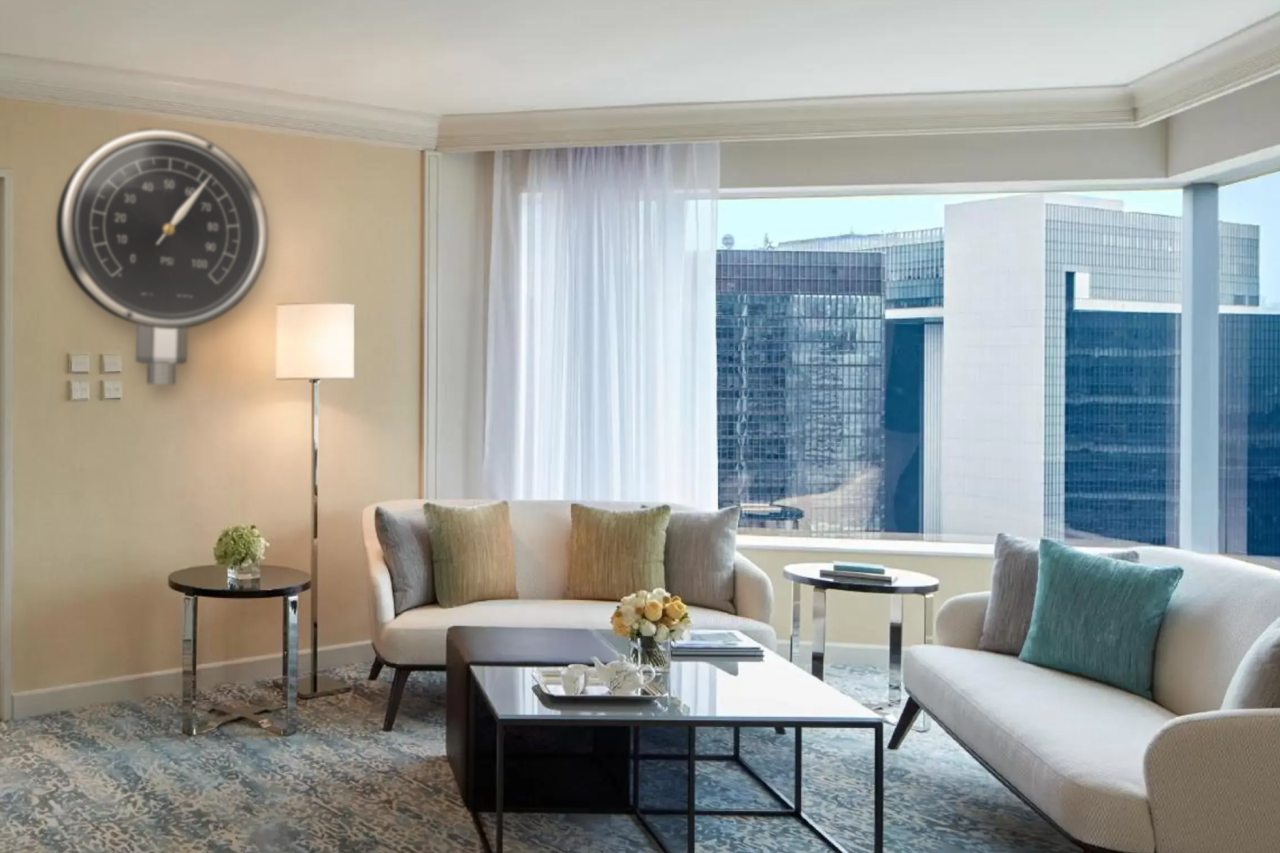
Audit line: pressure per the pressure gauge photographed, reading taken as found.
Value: 62.5 psi
